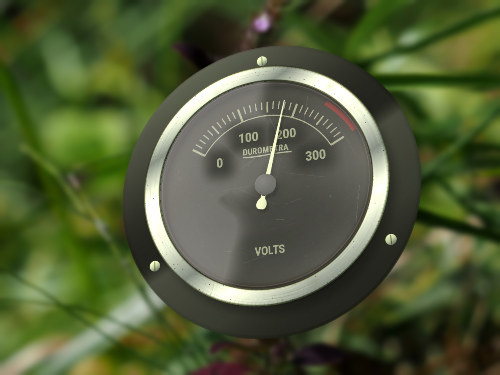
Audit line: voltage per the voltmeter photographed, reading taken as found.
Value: 180 V
